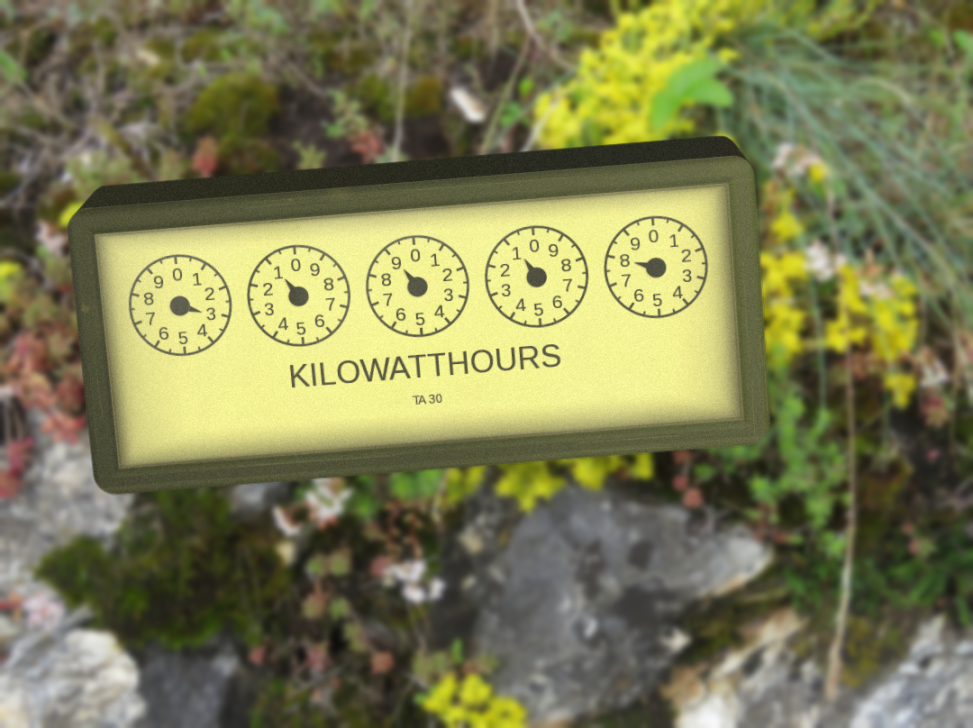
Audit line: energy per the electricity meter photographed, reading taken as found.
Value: 30908 kWh
